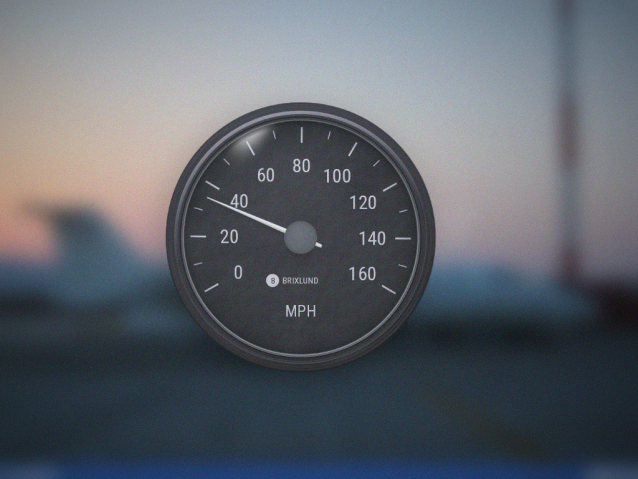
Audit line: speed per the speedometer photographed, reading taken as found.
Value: 35 mph
